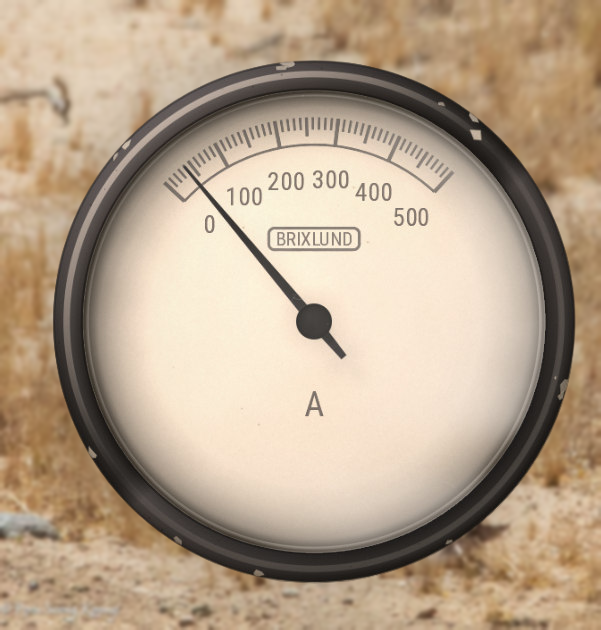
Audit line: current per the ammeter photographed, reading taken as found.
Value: 40 A
